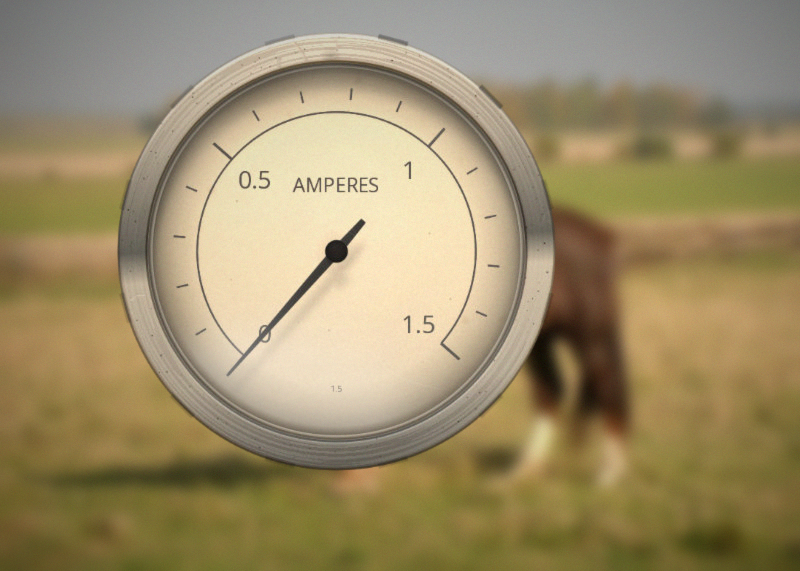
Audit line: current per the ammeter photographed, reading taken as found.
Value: 0 A
